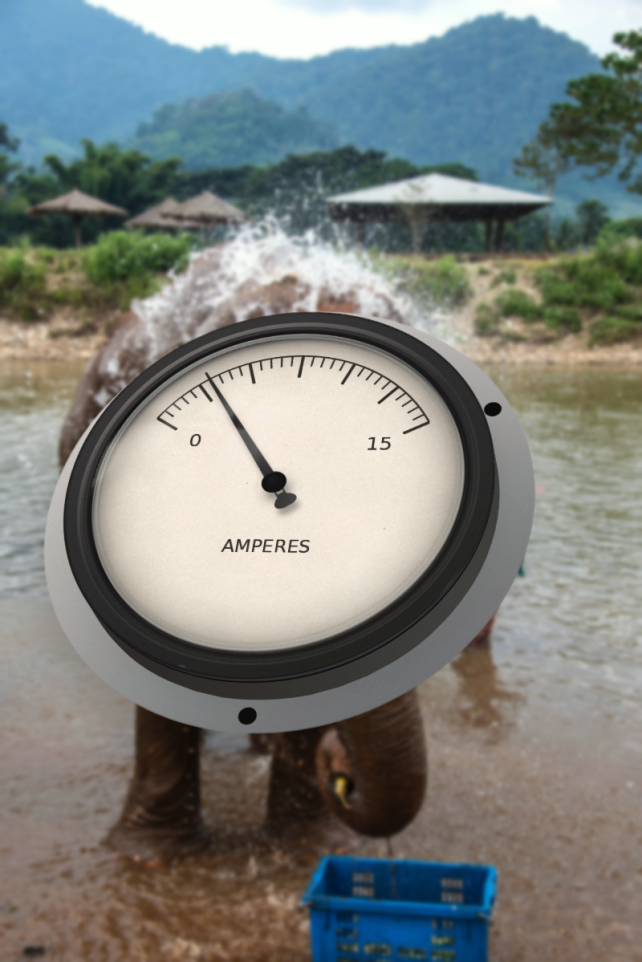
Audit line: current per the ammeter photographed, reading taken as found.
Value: 3 A
